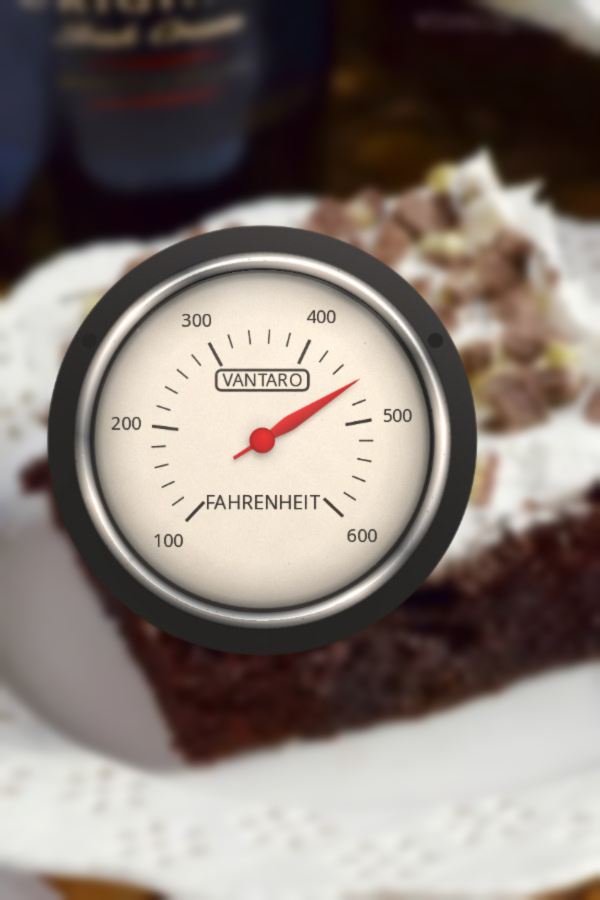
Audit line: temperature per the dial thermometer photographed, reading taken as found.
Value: 460 °F
